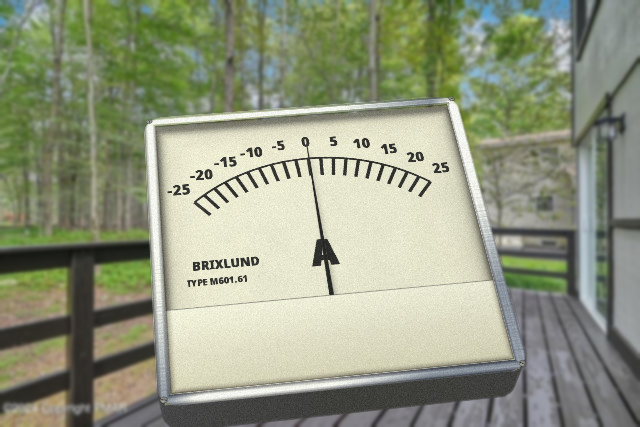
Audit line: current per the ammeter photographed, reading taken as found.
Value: 0 A
